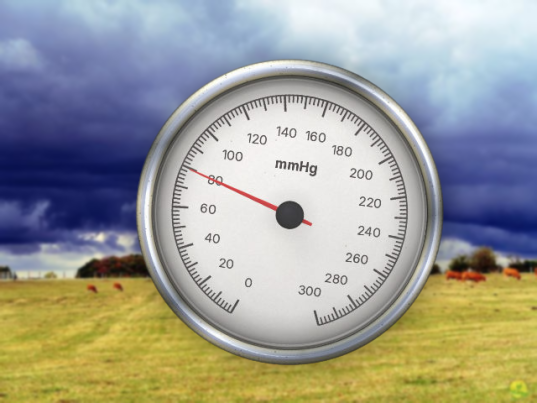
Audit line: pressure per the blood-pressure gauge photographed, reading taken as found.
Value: 80 mmHg
